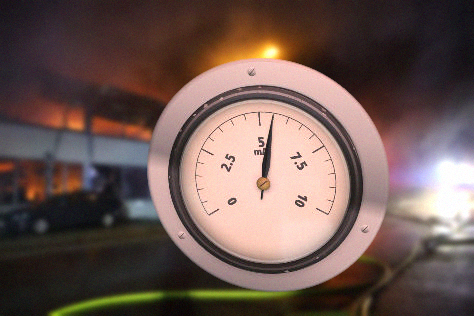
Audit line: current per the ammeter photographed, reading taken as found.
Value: 5.5 mA
